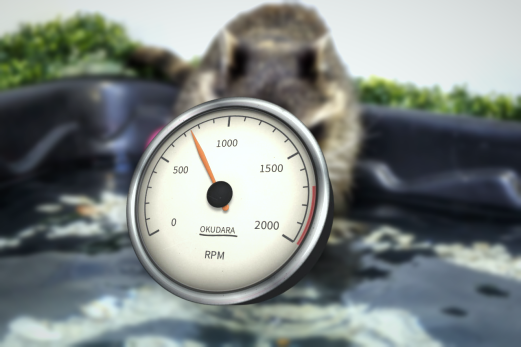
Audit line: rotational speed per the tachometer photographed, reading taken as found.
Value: 750 rpm
